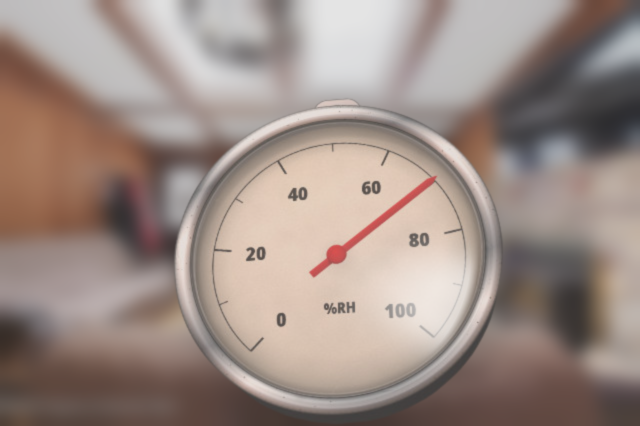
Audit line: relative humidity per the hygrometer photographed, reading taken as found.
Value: 70 %
